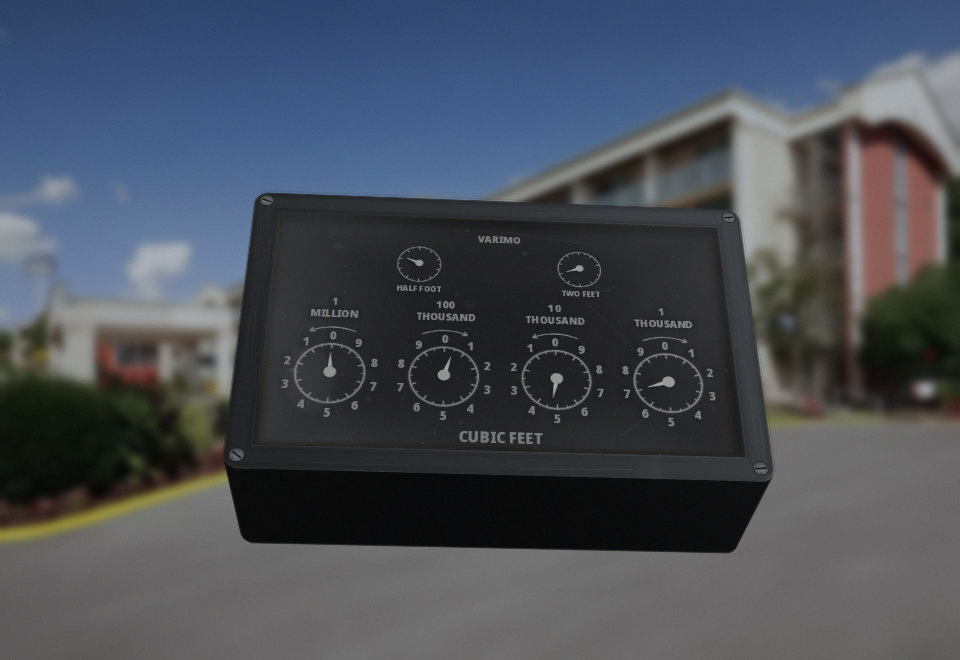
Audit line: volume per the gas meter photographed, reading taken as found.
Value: 4700 ft³
